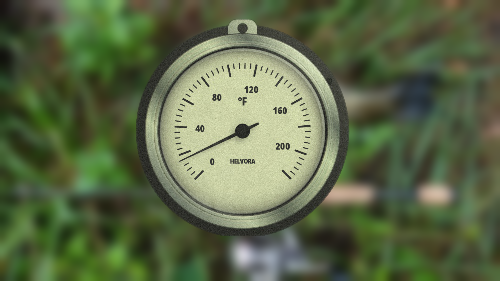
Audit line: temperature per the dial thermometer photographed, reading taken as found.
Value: 16 °F
